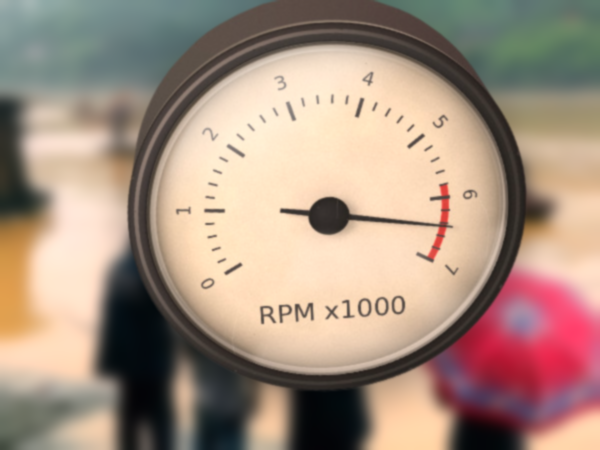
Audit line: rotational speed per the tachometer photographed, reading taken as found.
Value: 6400 rpm
